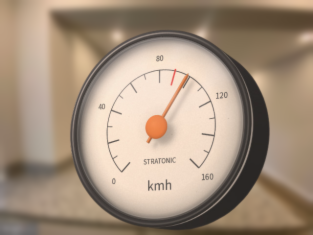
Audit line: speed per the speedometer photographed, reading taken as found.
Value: 100 km/h
